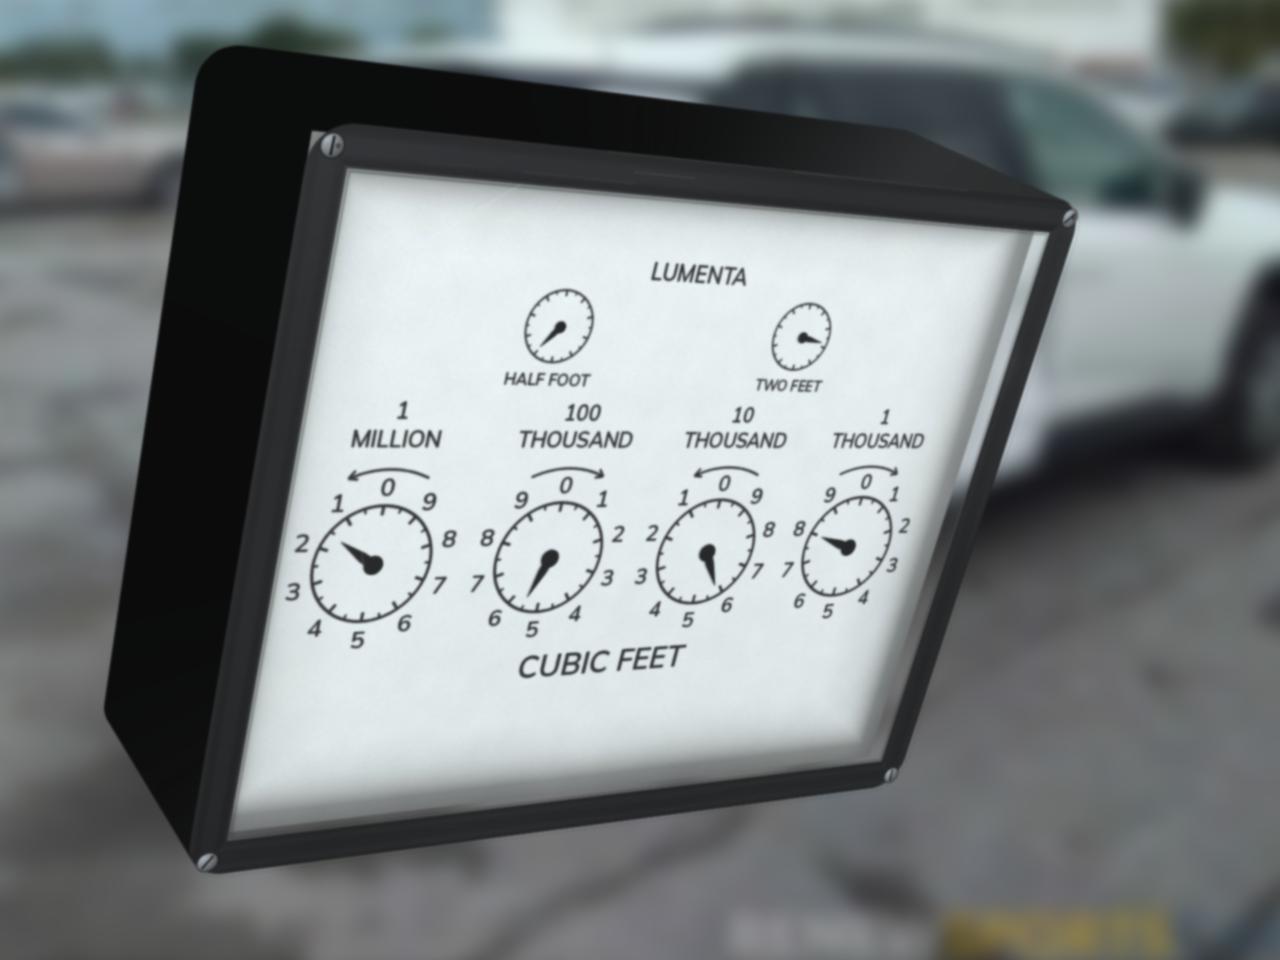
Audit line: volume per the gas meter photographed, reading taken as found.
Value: 155800 ft³
